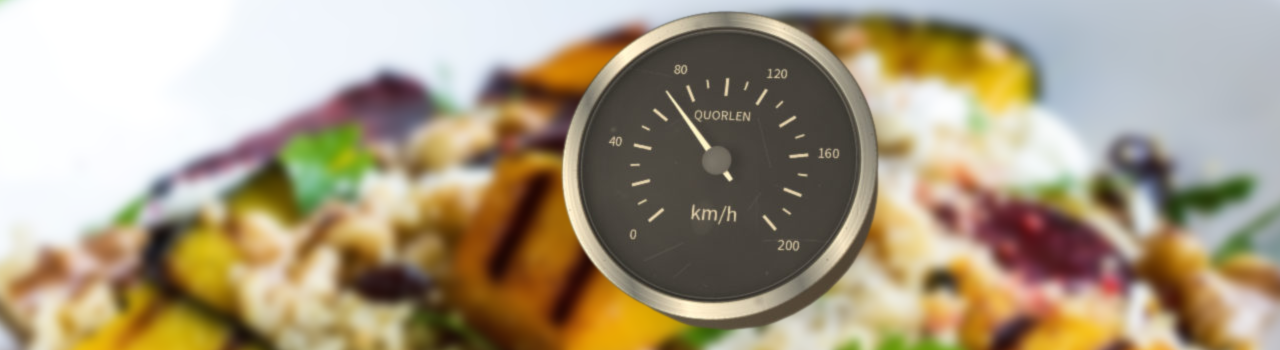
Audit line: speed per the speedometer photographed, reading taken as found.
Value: 70 km/h
